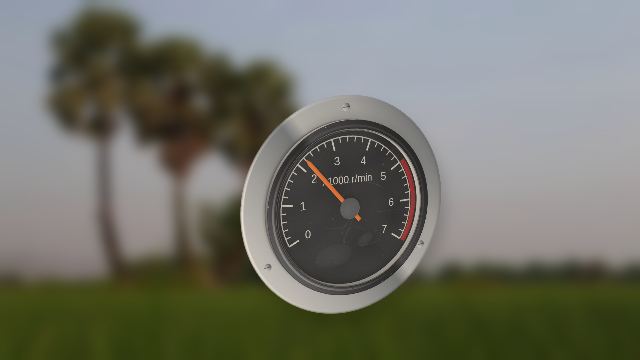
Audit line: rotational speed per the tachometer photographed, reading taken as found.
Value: 2200 rpm
